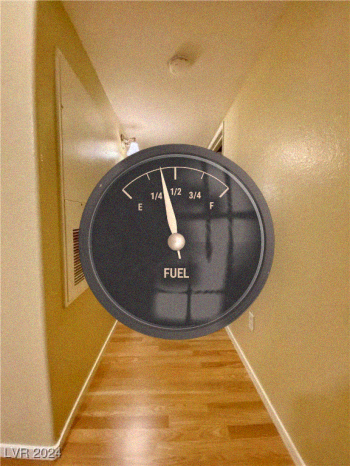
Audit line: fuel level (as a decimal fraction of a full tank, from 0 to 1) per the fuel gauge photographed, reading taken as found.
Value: 0.375
